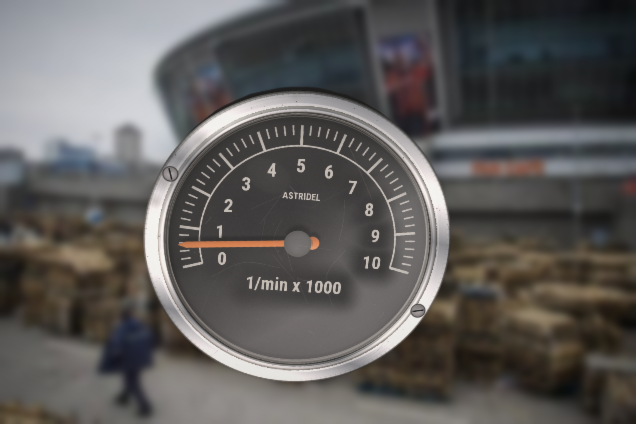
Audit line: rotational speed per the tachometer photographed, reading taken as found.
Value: 600 rpm
